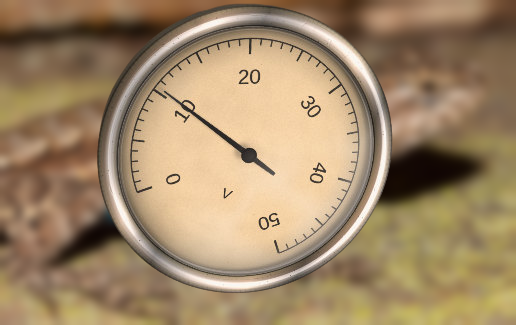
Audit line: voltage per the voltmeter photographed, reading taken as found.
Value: 10.5 V
